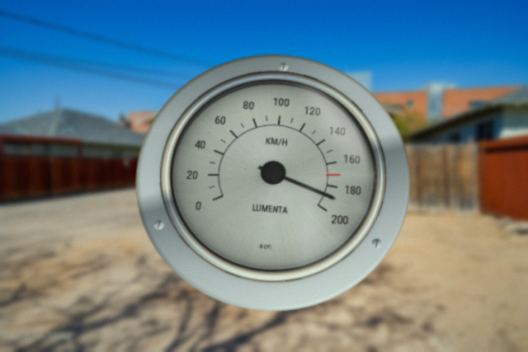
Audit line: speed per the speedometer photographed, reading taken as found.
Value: 190 km/h
